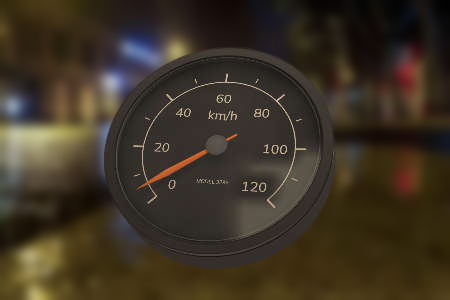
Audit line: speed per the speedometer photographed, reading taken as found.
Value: 5 km/h
